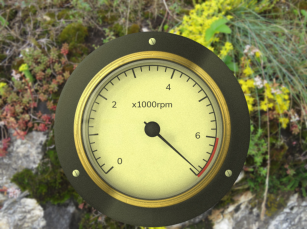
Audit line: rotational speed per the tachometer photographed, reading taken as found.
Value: 6900 rpm
